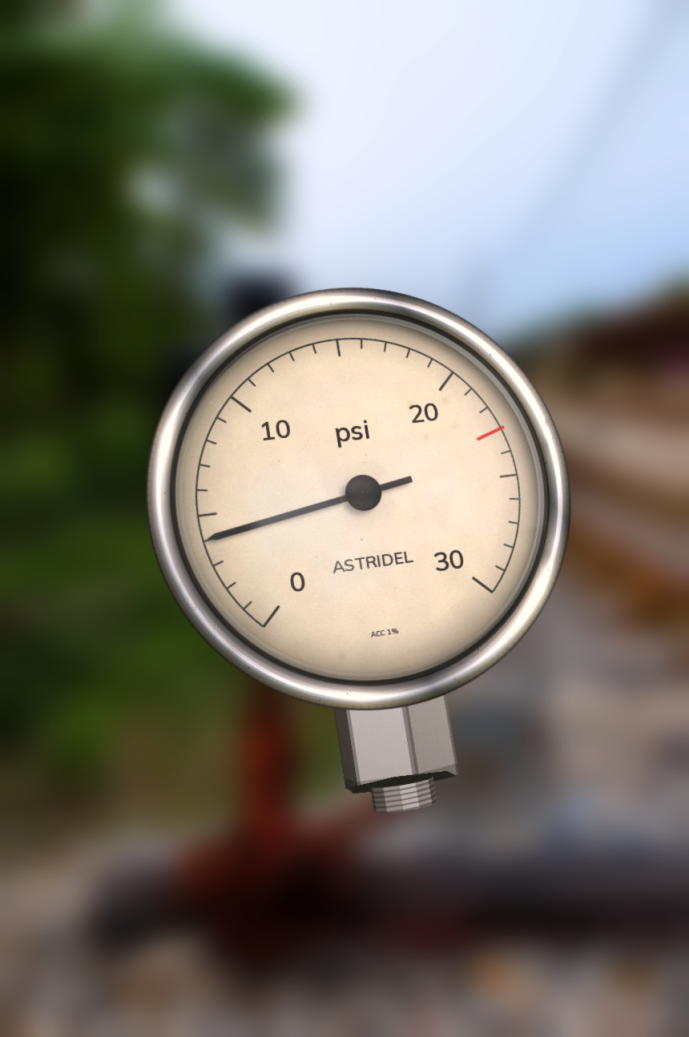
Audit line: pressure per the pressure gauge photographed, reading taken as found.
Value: 4 psi
